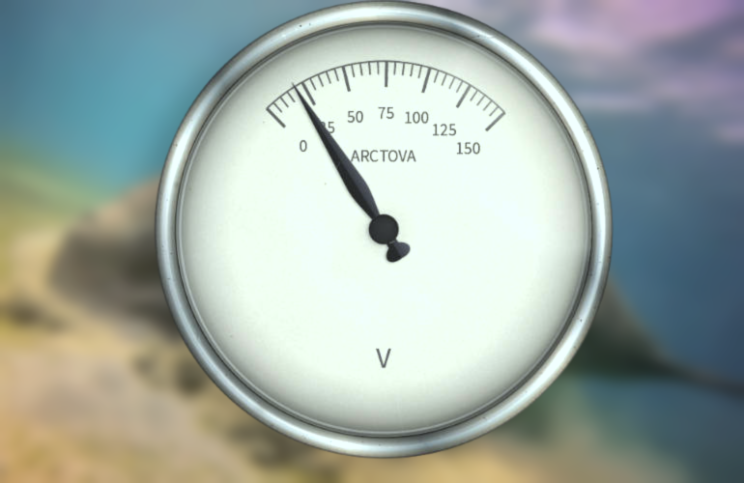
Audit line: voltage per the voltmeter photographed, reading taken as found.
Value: 20 V
